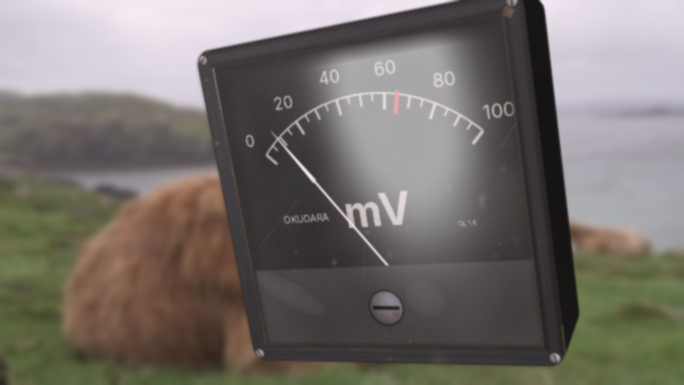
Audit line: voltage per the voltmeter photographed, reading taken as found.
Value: 10 mV
